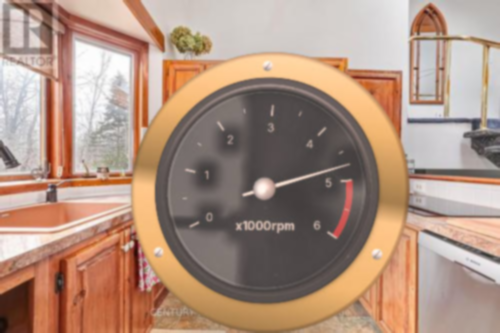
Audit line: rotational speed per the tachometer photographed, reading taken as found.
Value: 4750 rpm
